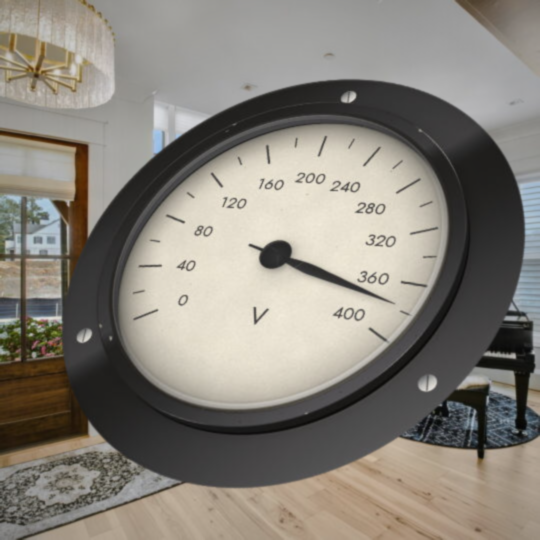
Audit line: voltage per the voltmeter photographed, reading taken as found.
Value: 380 V
